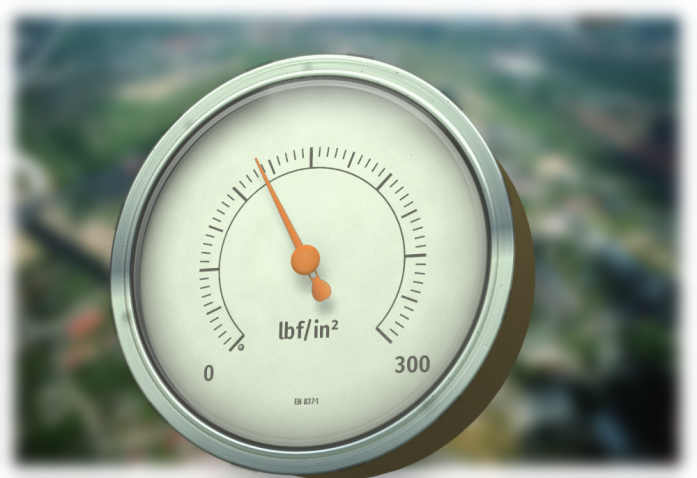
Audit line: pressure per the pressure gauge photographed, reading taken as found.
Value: 120 psi
